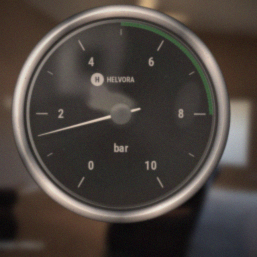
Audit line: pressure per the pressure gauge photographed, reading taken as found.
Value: 1.5 bar
